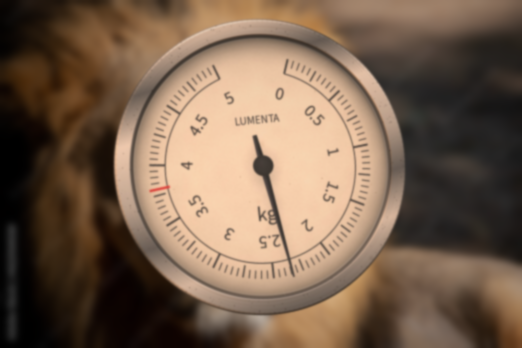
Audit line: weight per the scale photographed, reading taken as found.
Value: 2.35 kg
